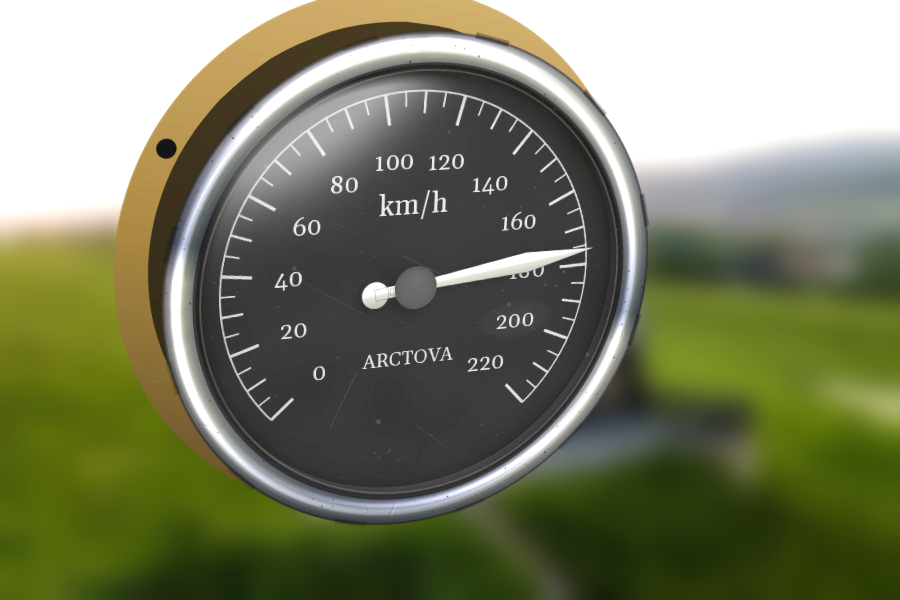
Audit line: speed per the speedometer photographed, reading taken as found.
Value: 175 km/h
